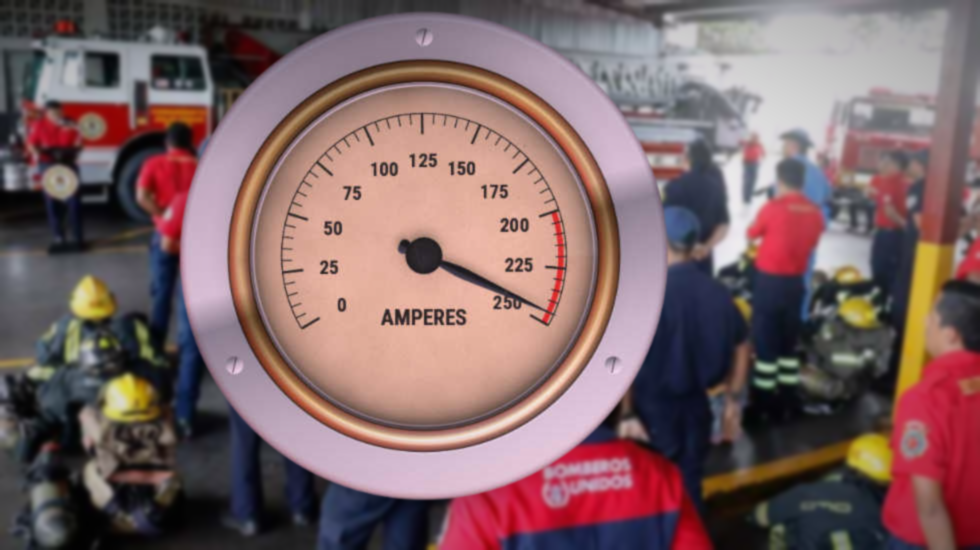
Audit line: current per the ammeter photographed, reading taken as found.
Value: 245 A
